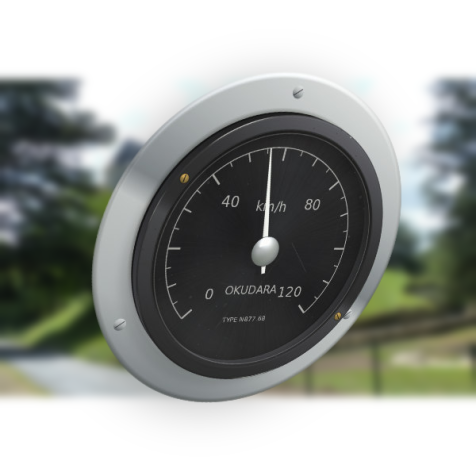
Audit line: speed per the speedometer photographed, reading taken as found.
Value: 55 km/h
